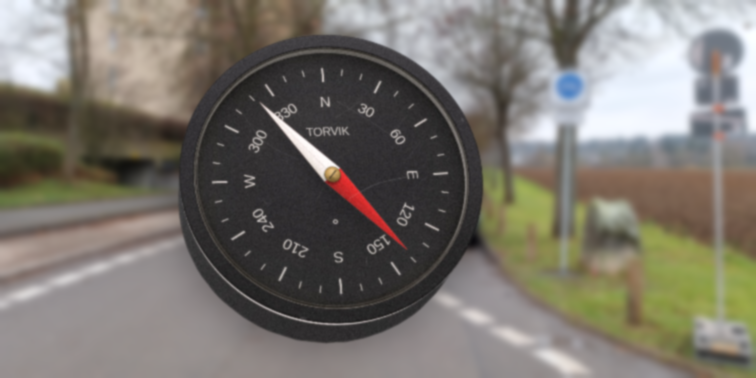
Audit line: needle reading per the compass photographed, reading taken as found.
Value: 140 °
